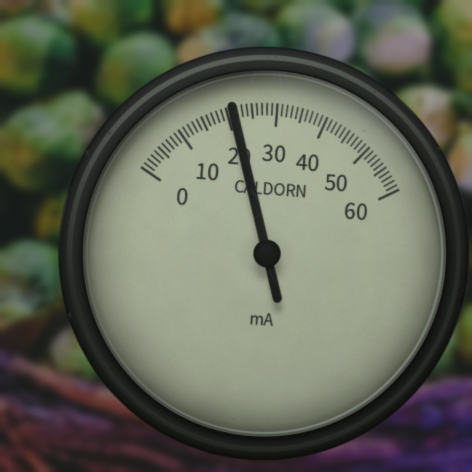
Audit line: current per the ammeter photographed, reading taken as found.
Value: 21 mA
